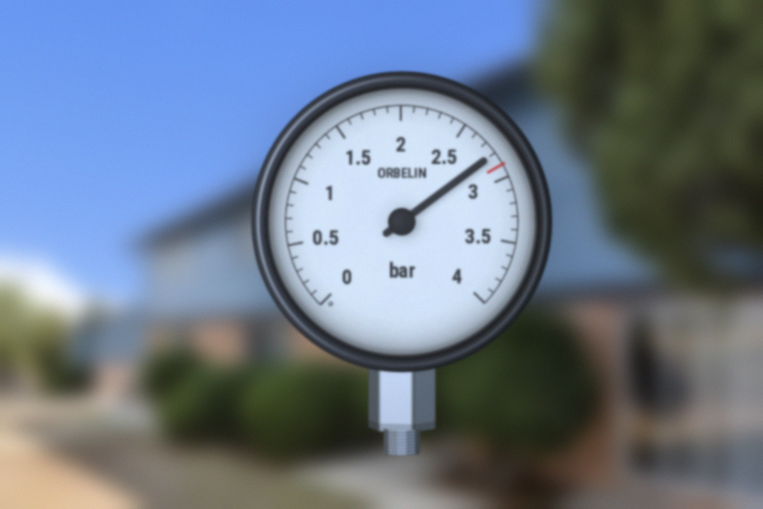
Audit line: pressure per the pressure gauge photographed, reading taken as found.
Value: 2.8 bar
